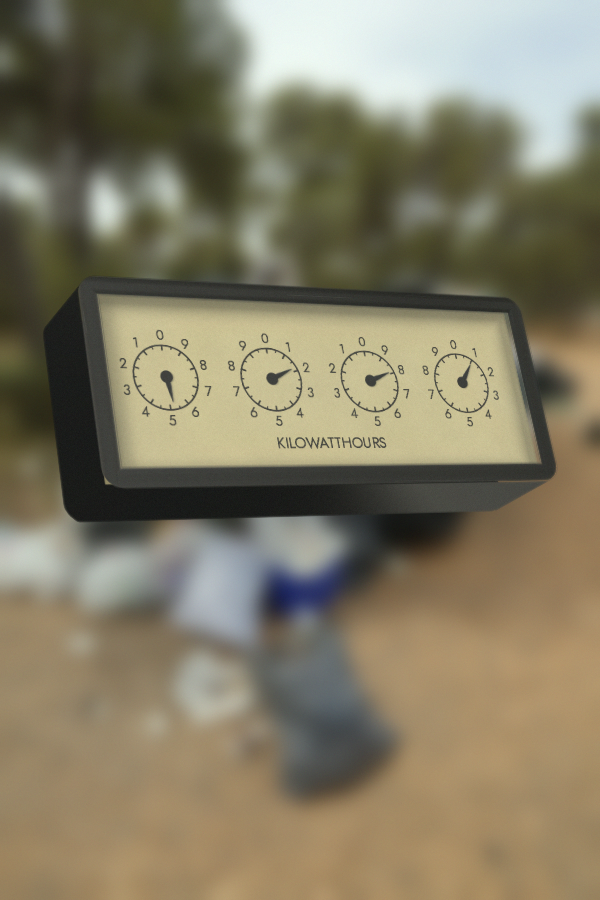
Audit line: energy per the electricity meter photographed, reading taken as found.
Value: 5181 kWh
